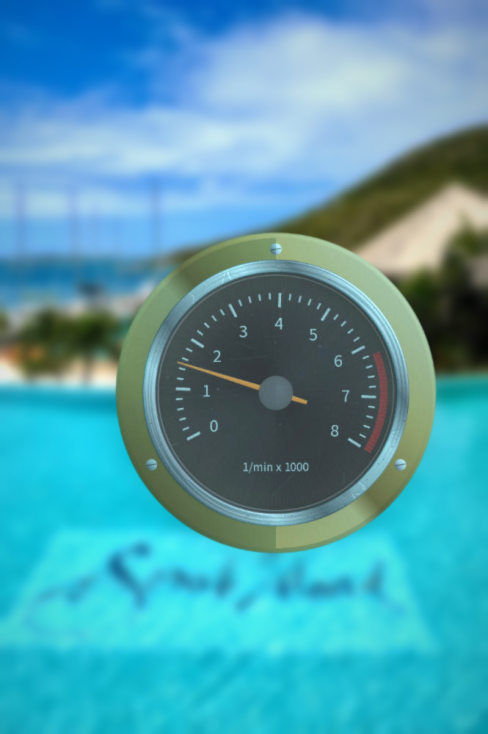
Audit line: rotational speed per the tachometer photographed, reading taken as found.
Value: 1500 rpm
